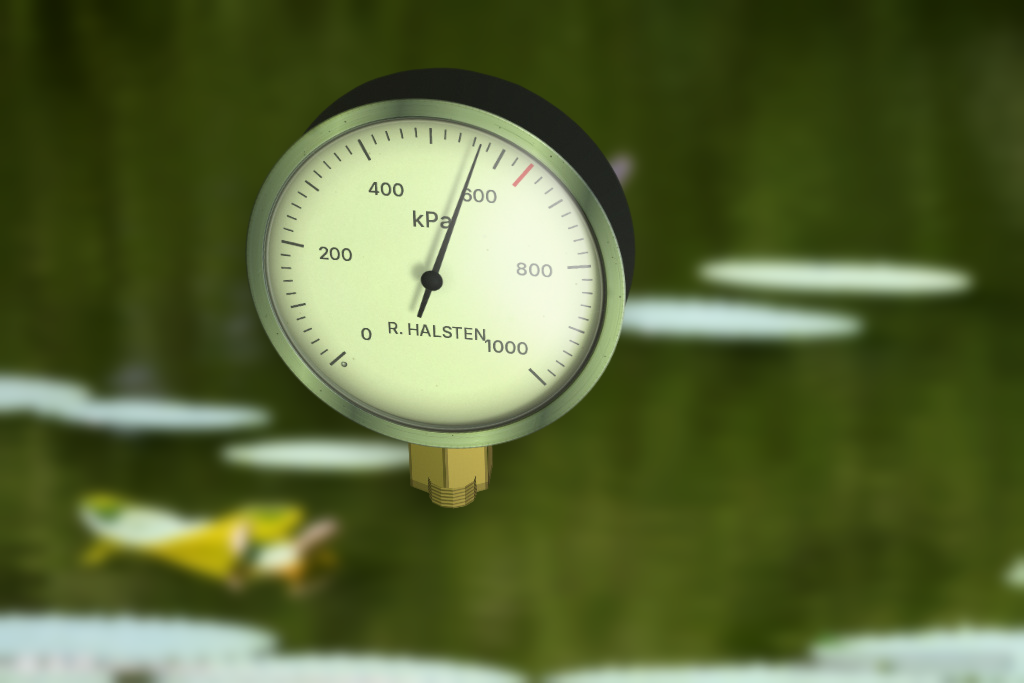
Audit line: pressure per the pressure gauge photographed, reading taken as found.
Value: 570 kPa
